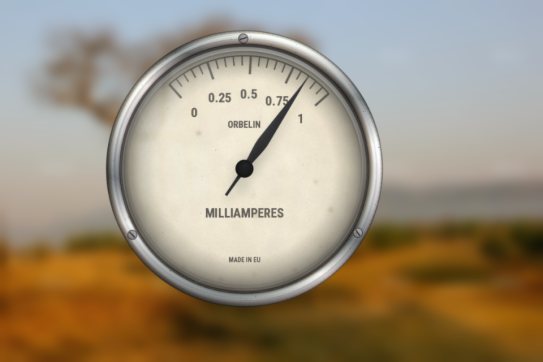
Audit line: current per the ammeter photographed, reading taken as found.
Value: 0.85 mA
